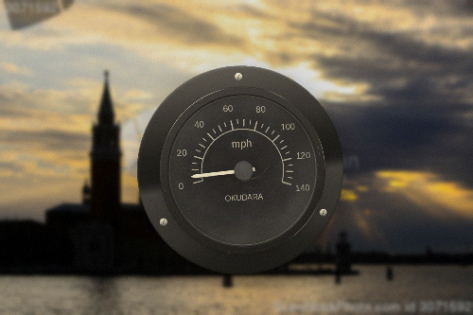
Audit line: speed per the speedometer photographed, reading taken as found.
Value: 5 mph
